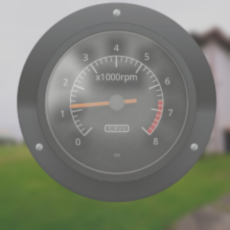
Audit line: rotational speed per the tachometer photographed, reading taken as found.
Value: 1200 rpm
